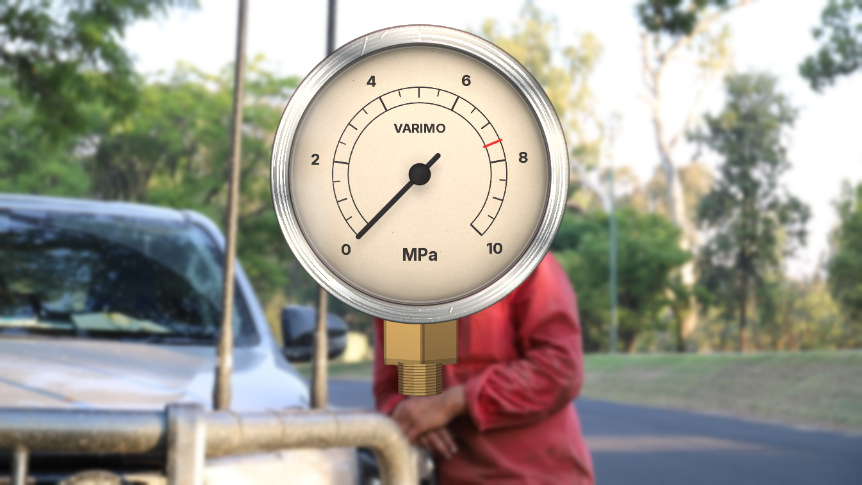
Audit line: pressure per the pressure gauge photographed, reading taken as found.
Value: 0 MPa
